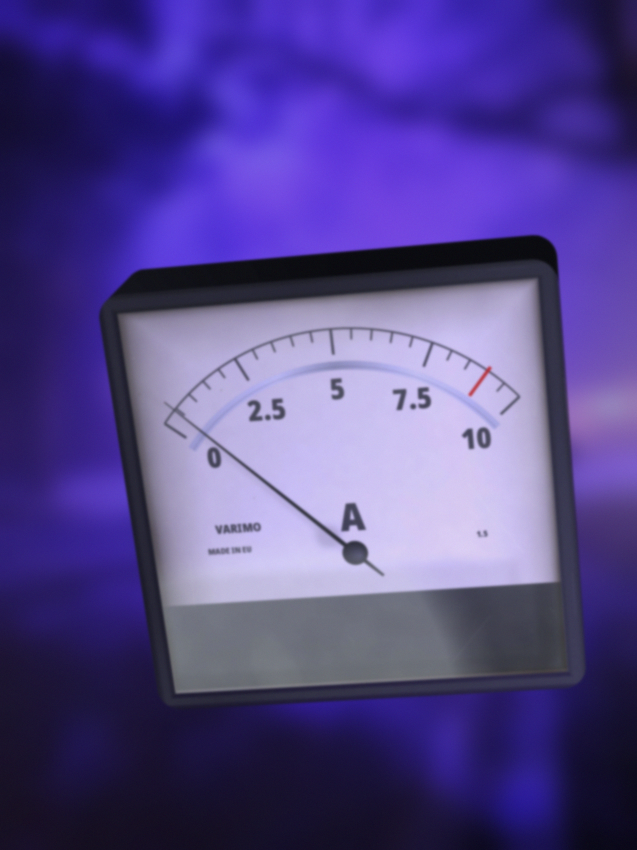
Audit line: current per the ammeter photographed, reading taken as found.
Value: 0.5 A
